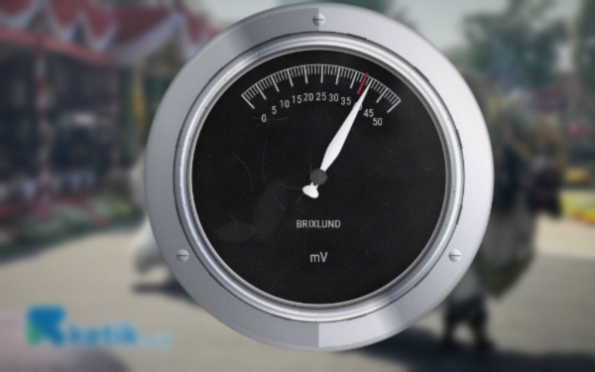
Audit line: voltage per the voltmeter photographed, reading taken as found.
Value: 40 mV
